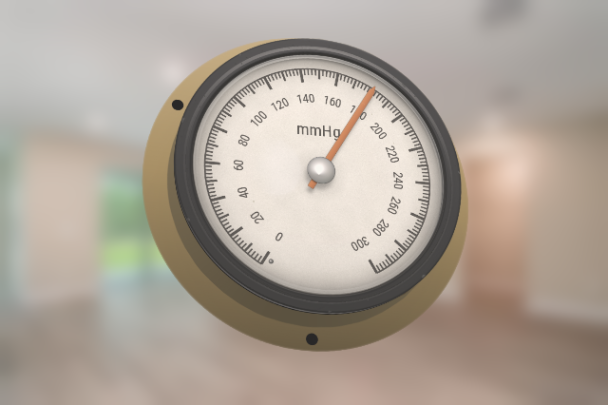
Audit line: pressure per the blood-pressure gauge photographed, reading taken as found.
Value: 180 mmHg
